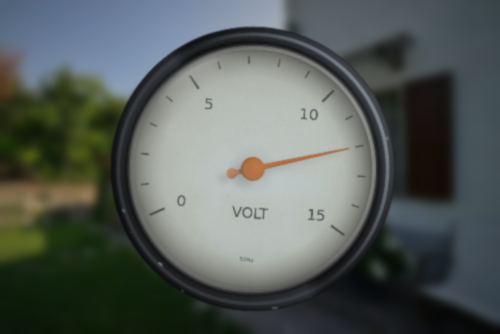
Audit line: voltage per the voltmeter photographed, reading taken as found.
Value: 12 V
